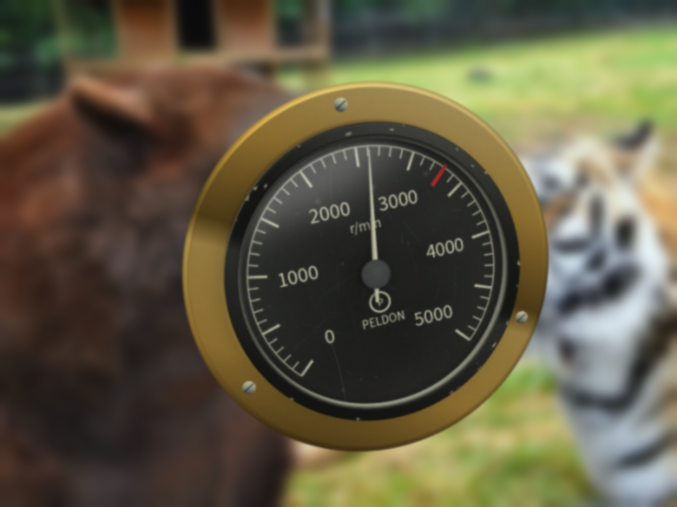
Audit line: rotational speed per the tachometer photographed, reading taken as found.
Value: 2600 rpm
